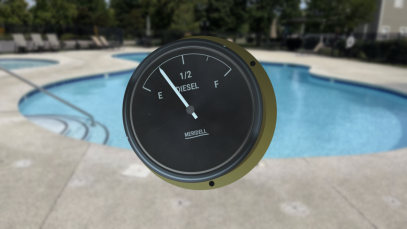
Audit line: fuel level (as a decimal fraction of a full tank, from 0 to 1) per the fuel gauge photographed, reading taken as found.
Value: 0.25
